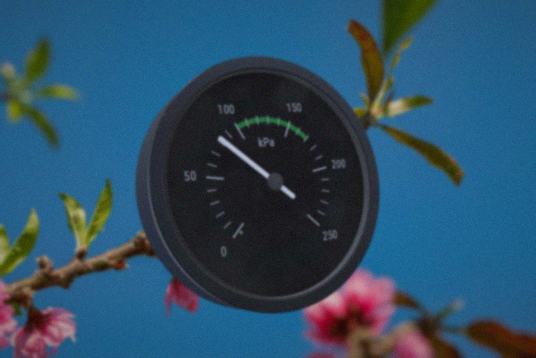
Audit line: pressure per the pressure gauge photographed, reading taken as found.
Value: 80 kPa
